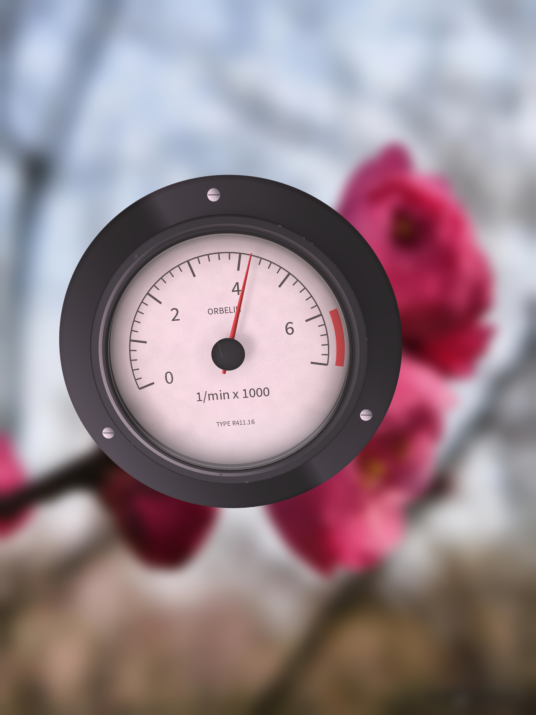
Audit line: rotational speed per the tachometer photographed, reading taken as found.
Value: 4200 rpm
